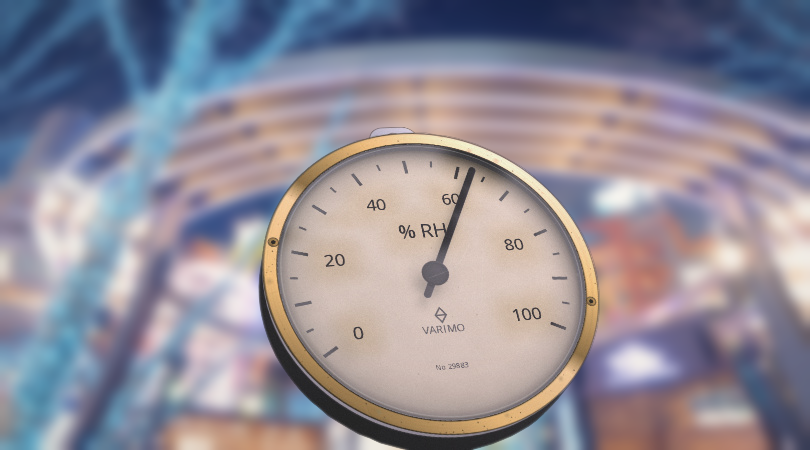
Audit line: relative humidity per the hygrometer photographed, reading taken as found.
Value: 62.5 %
